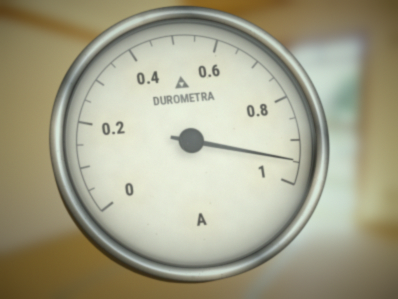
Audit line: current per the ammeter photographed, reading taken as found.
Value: 0.95 A
